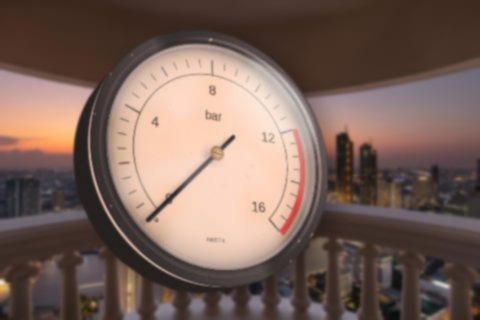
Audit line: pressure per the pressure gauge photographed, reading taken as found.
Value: 0 bar
